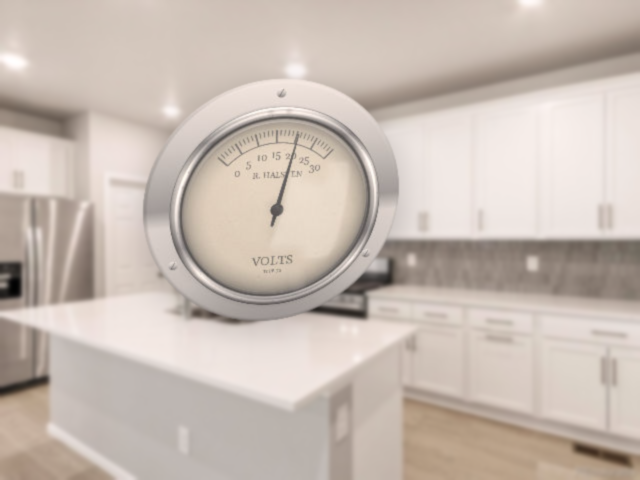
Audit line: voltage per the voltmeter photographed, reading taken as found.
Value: 20 V
